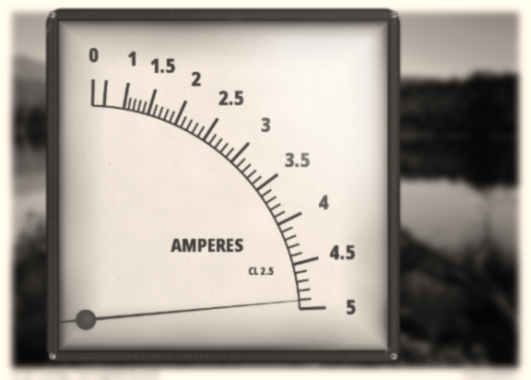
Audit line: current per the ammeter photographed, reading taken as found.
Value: 4.9 A
